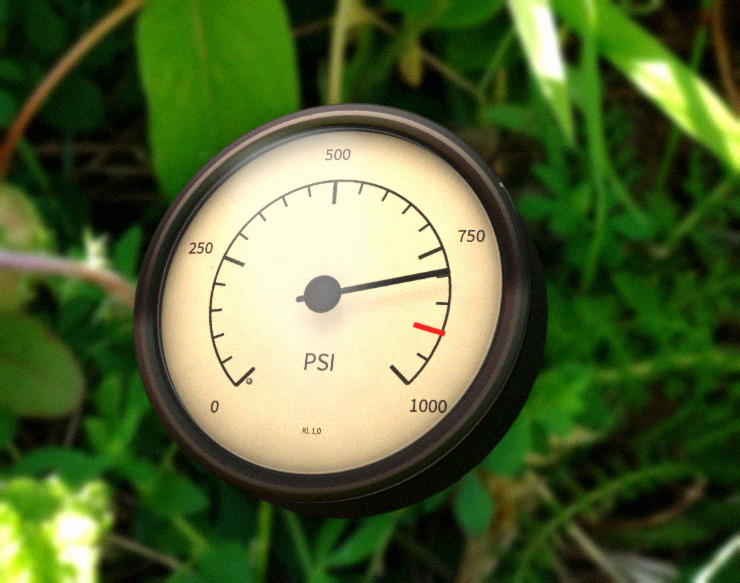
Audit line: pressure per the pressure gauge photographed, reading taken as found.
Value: 800 psi
